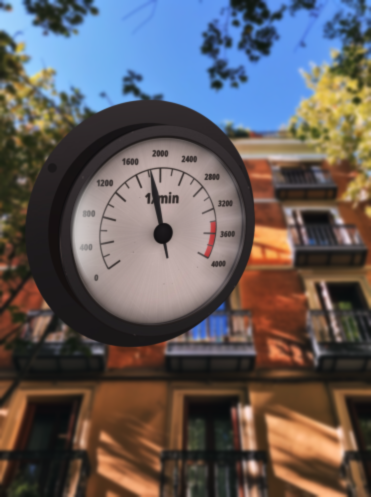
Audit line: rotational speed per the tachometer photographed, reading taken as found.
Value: 1800 rpm
